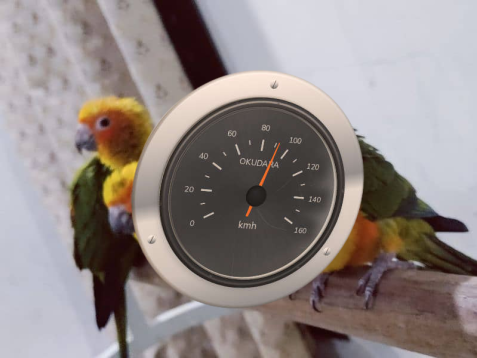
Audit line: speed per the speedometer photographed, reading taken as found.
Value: 90 km/h
